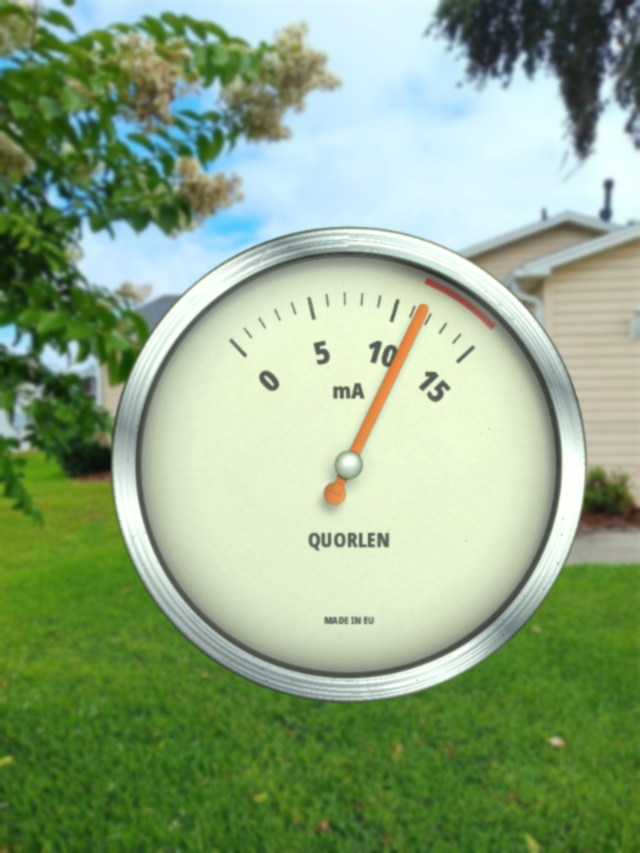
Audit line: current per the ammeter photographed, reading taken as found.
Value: 11.5 mA
